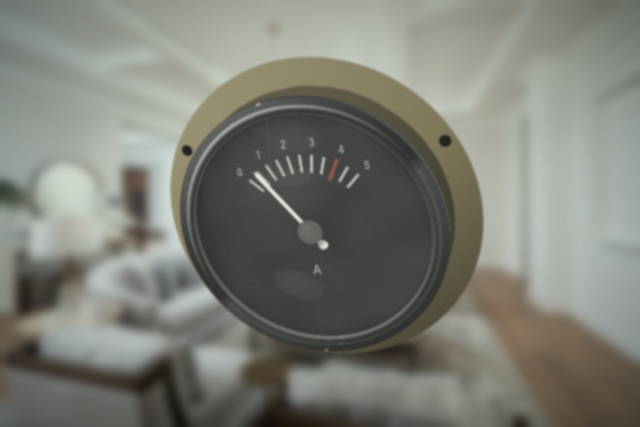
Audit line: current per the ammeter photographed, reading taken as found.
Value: 0.5 A
